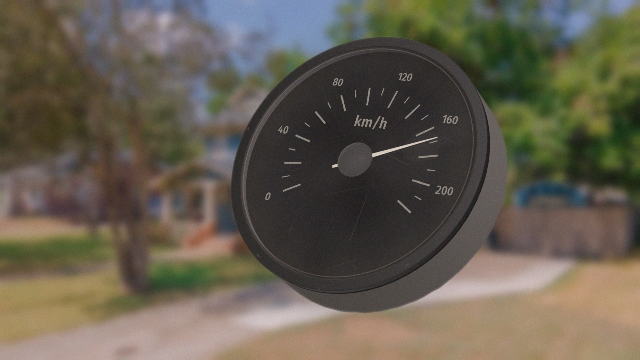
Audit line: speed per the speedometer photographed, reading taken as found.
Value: 170 km/h
